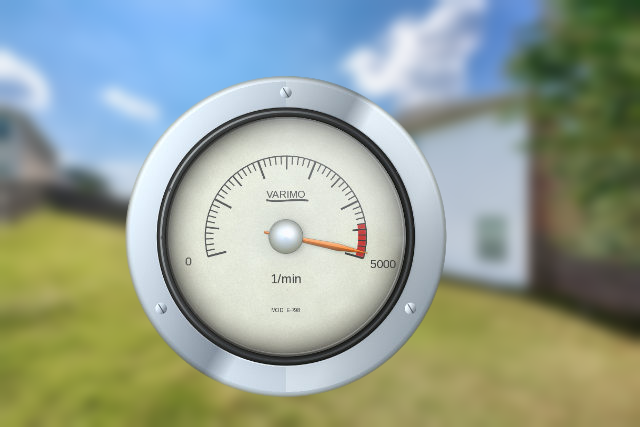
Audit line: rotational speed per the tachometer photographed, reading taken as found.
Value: 4900 rpm
